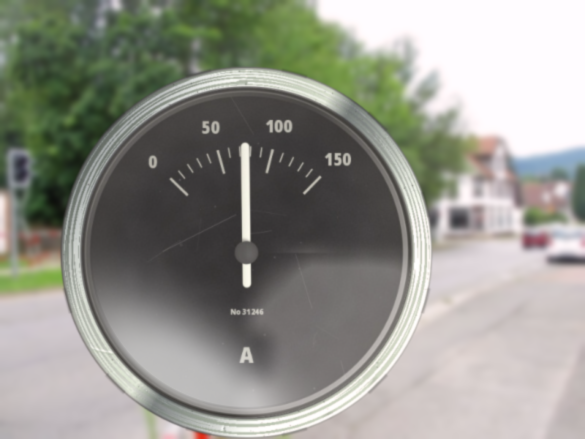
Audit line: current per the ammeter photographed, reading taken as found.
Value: 75 A
